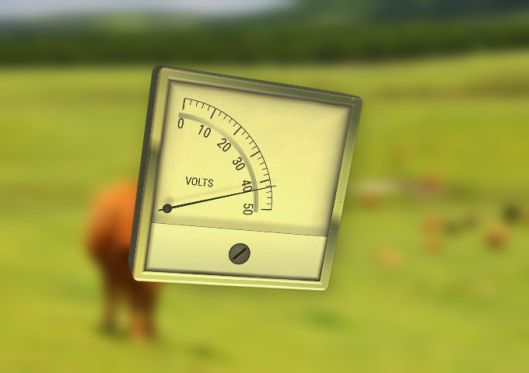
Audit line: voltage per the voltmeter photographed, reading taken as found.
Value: 42 V
